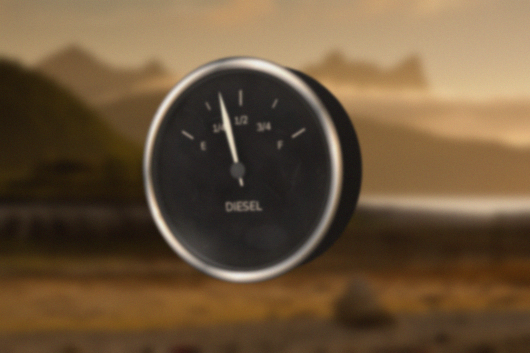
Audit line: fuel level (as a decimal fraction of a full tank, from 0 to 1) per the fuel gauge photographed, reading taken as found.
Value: 0.375
